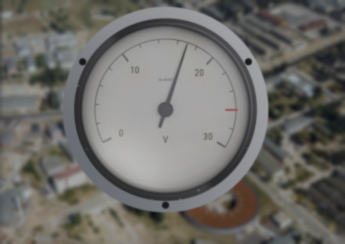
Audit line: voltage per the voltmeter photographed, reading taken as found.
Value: 17 V
